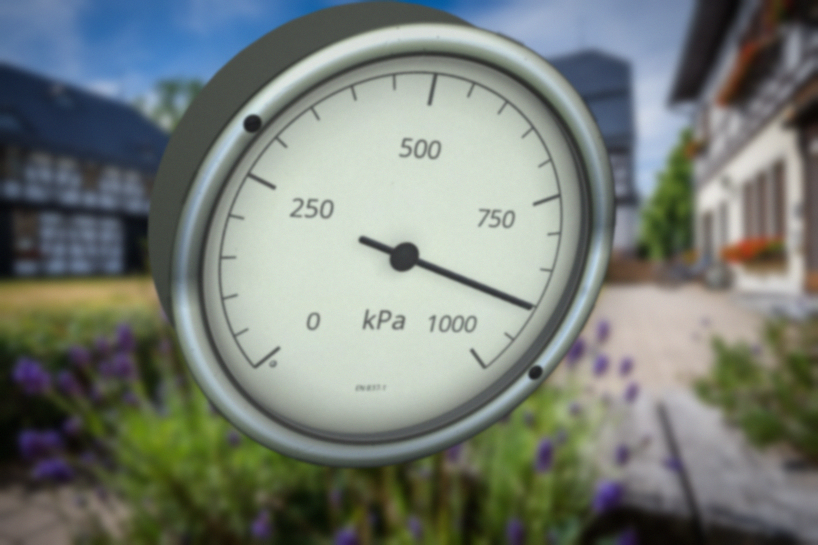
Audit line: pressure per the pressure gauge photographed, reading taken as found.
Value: 900 kPa
